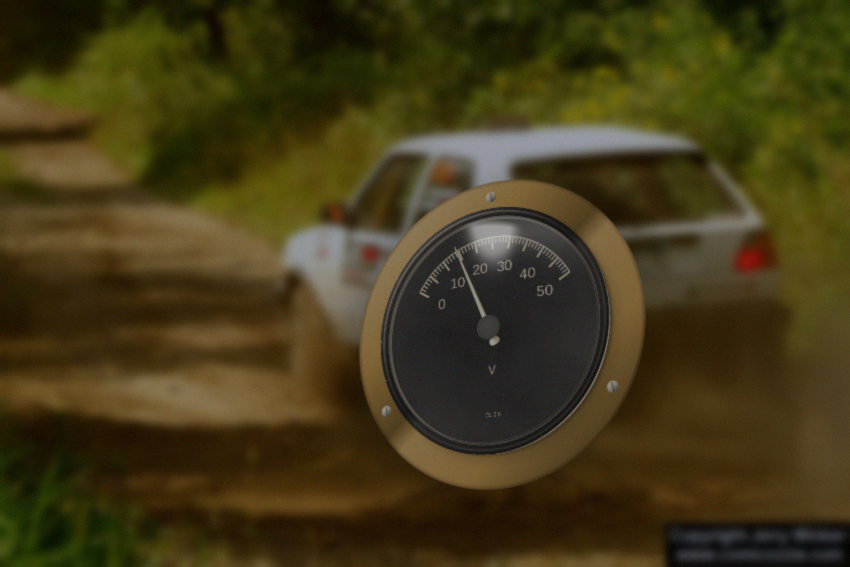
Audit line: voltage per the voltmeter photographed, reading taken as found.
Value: 15 V
